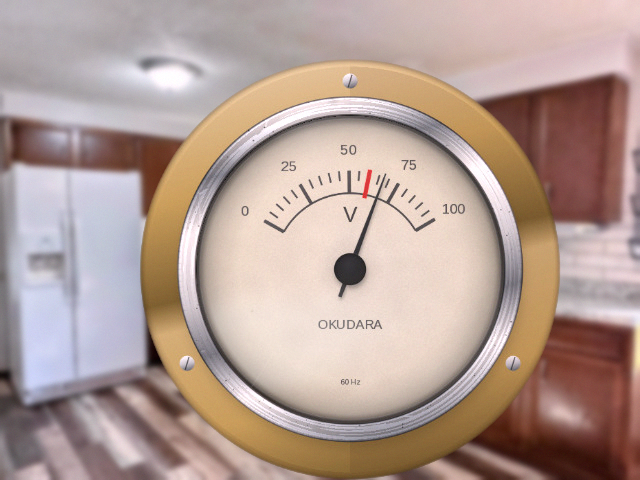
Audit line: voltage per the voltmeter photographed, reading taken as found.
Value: 67.5 V
